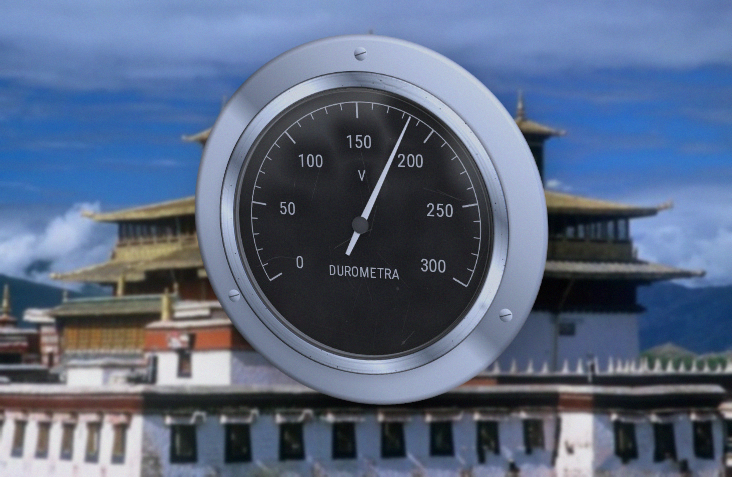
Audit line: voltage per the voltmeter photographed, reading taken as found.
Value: 185 V
